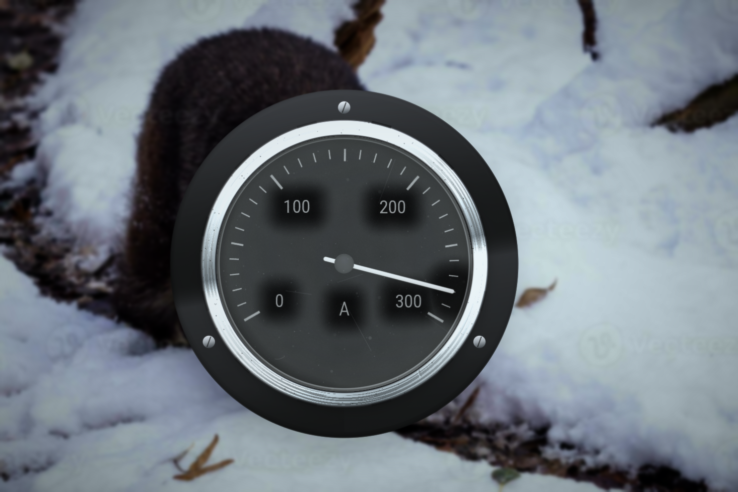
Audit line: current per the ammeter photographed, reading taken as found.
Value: 280 A
